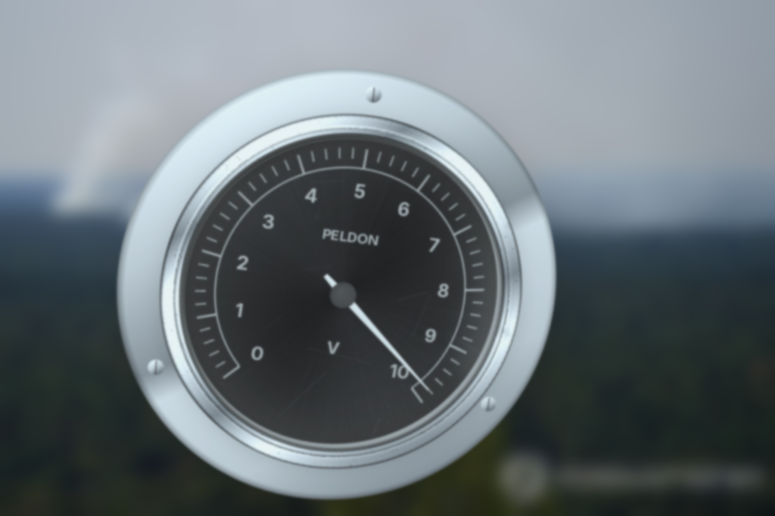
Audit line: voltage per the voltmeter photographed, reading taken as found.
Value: 9.8 V
